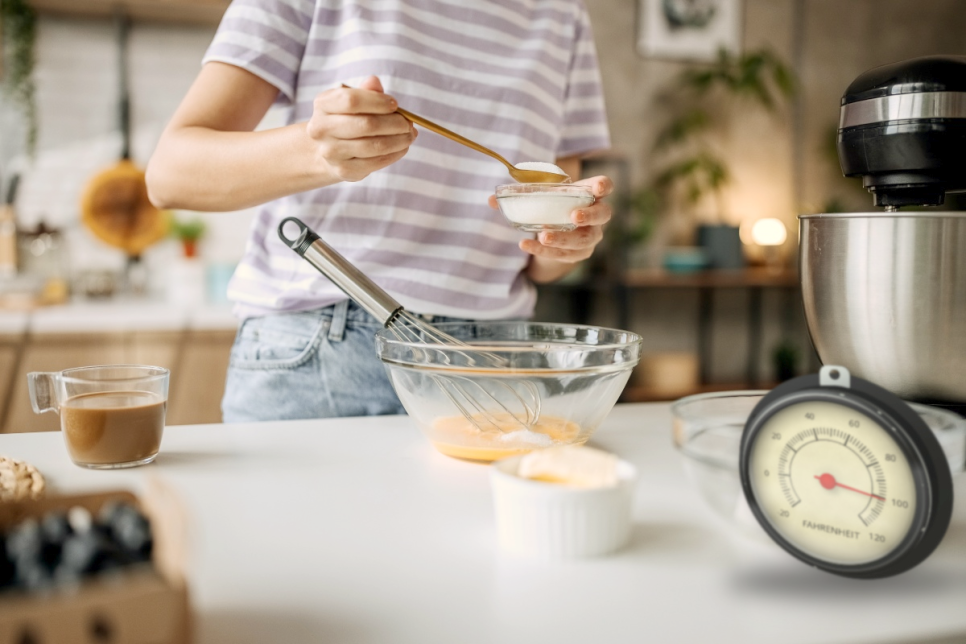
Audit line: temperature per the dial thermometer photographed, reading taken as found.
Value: 100 °F
